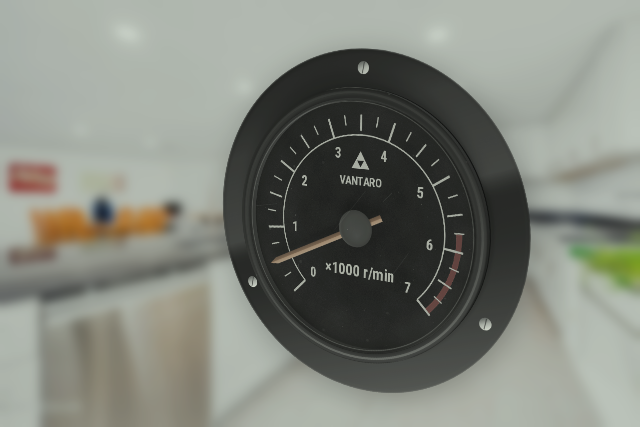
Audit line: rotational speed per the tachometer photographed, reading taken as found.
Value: 500 rpm
